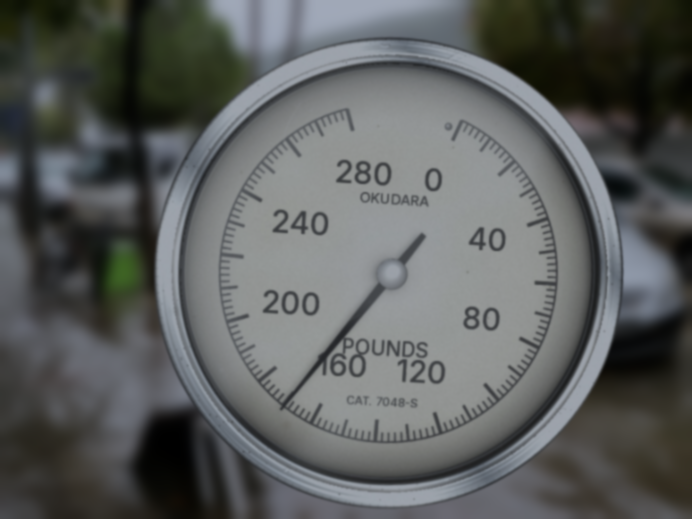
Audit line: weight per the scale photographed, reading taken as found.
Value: 170 lb
